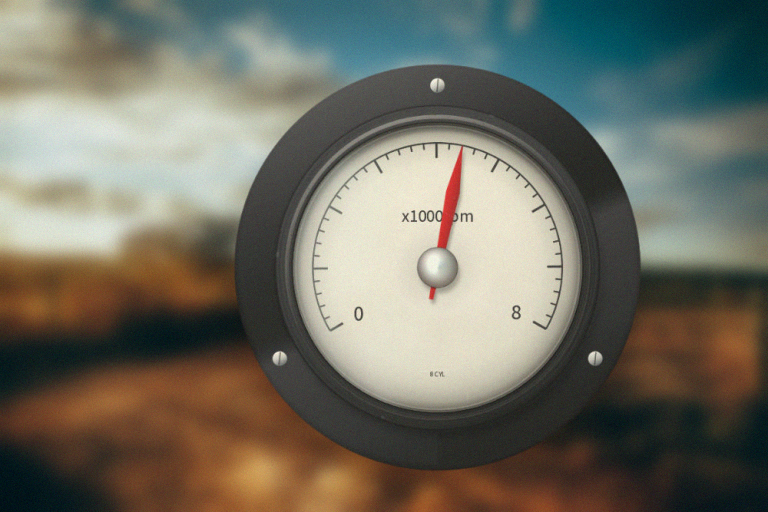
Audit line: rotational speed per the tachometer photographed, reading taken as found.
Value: 4400 rpm
